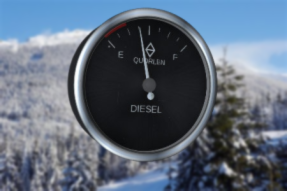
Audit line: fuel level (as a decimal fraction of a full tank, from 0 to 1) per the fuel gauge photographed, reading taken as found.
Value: 0.375
